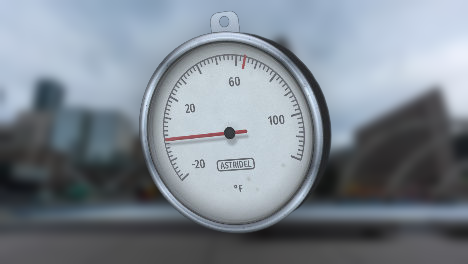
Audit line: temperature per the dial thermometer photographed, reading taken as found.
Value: 0 °F
